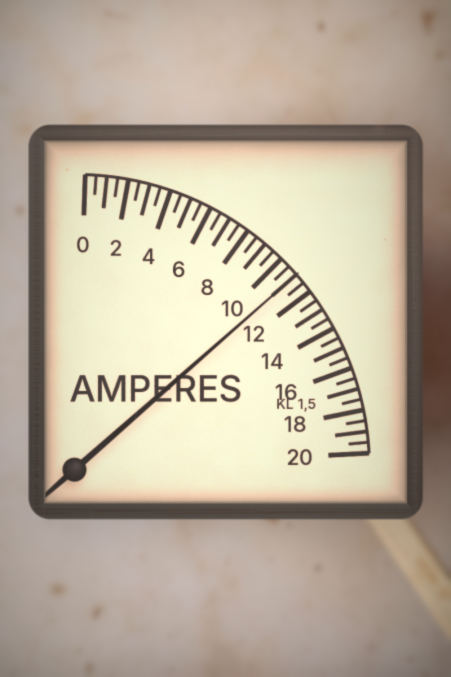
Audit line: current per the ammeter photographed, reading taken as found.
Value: 11 A
